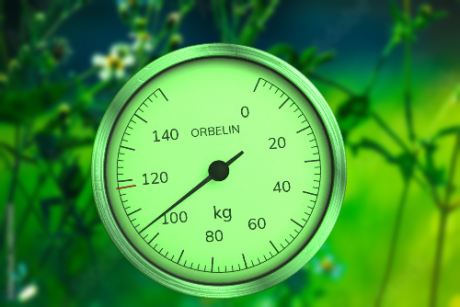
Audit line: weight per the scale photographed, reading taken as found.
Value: 104 kg
